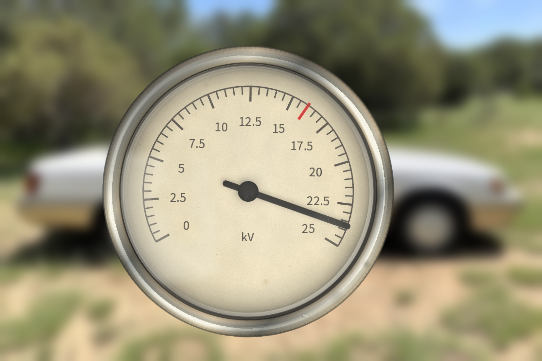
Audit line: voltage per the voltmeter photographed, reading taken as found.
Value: 23.75 kV
